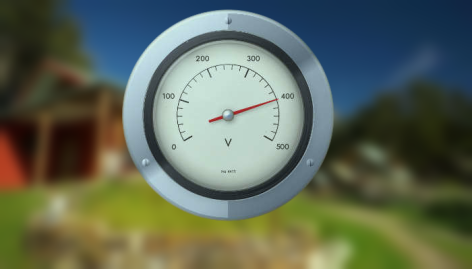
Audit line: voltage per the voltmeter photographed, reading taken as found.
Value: 400 V
